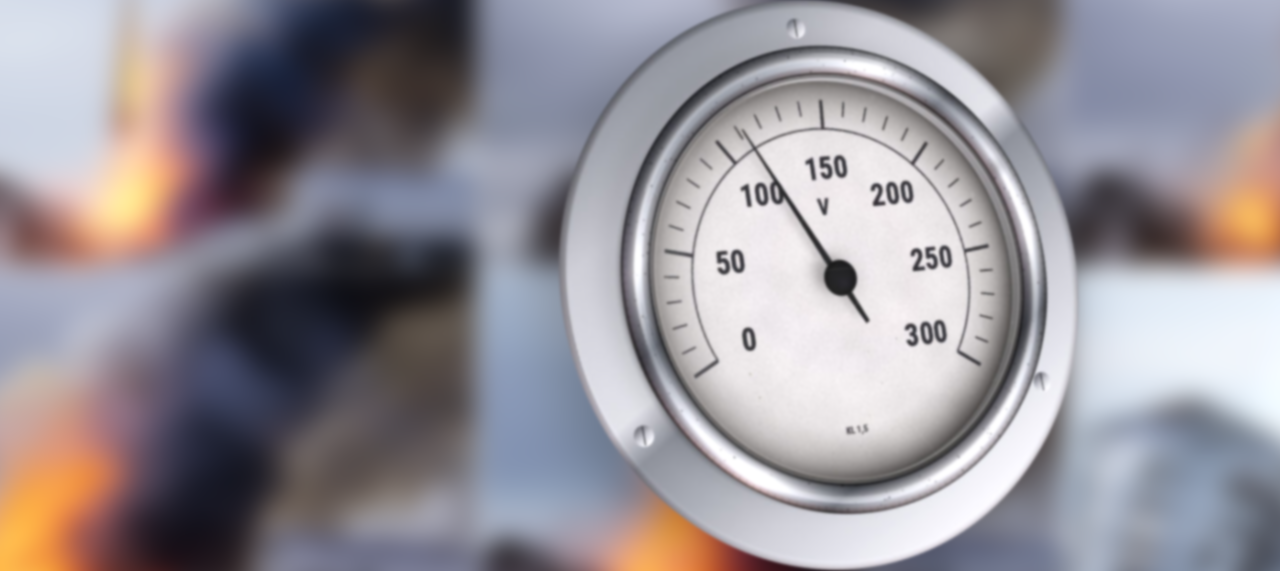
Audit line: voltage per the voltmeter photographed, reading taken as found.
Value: 110 V
